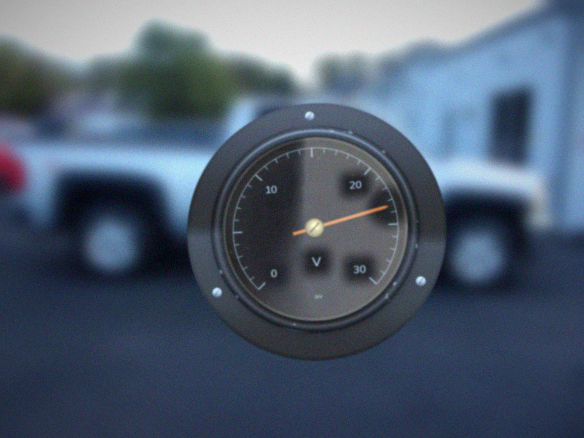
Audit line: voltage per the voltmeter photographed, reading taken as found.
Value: 23.5 V
